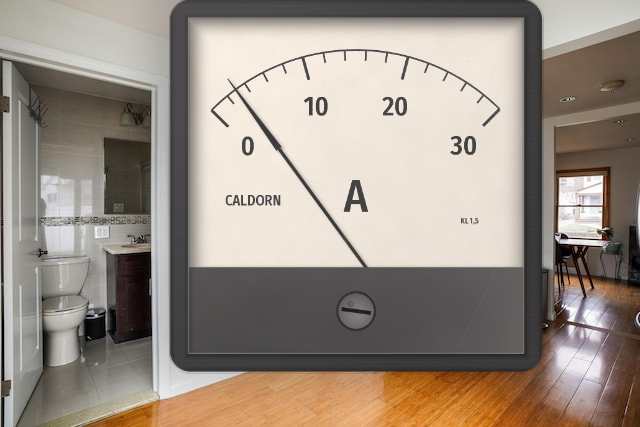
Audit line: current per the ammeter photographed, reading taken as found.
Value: 3 A
